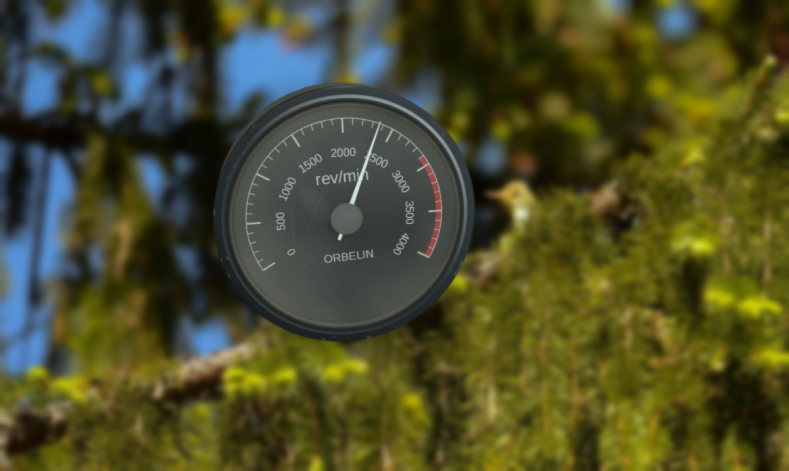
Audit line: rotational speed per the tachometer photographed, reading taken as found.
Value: 2350 rpm
